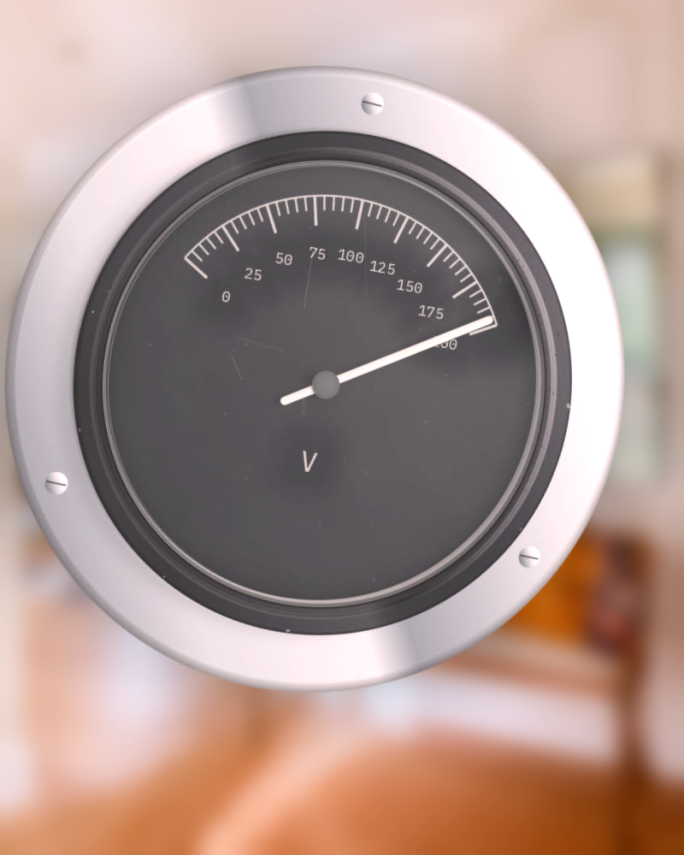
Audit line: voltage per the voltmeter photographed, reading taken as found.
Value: 195 V
